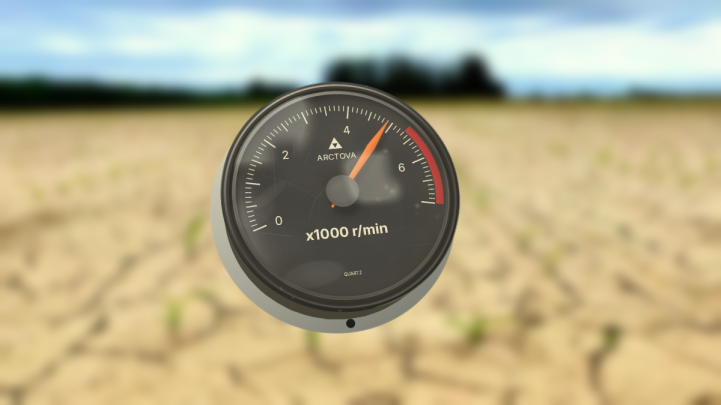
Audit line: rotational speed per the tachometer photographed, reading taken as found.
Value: 4900 rpm
